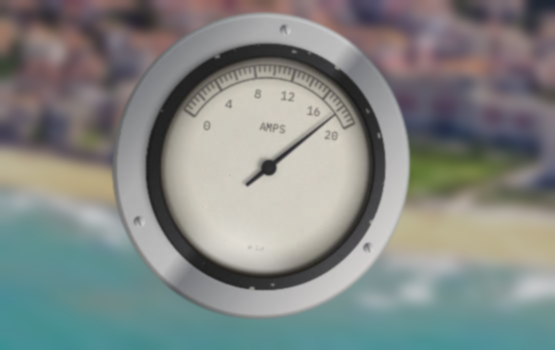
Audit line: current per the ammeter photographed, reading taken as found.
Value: 18 A
